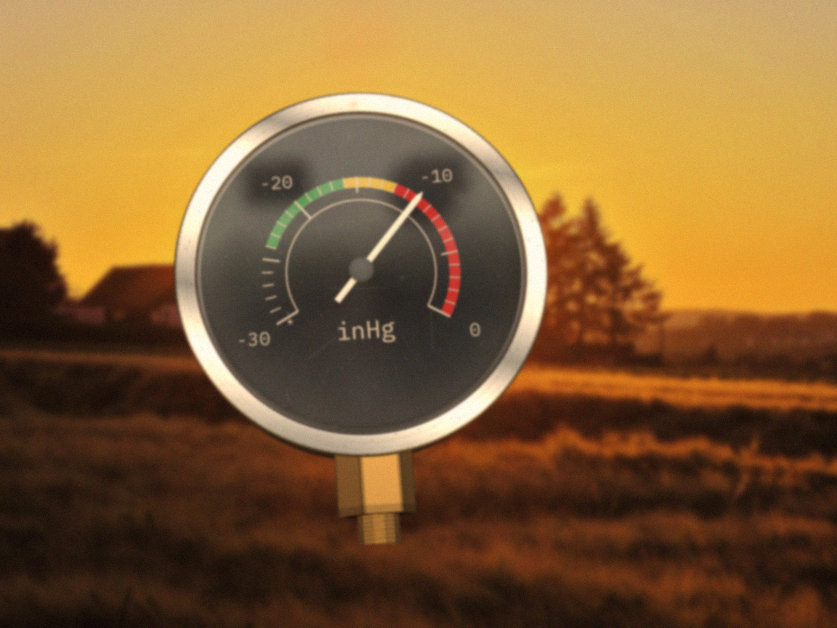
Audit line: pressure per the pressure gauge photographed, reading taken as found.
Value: -10 inHg
